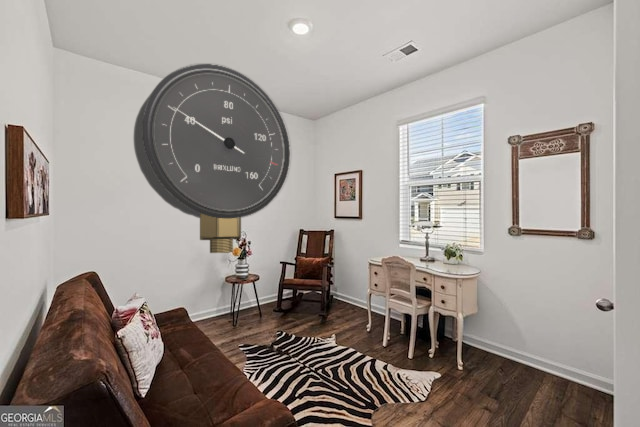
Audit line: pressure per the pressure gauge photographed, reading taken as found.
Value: 40 psi
